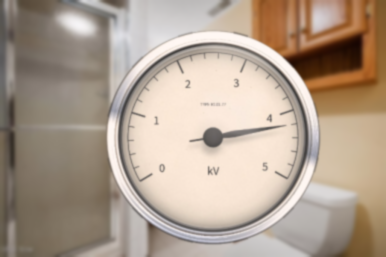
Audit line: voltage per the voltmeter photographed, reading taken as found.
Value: 4.2 kV
